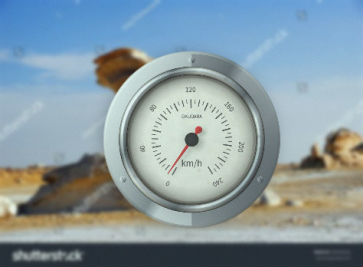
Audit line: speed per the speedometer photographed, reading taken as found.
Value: 5 km/h
